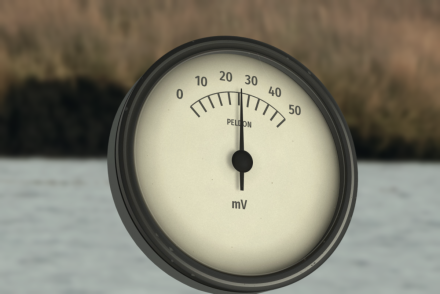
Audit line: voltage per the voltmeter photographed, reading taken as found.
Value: 25 mV
